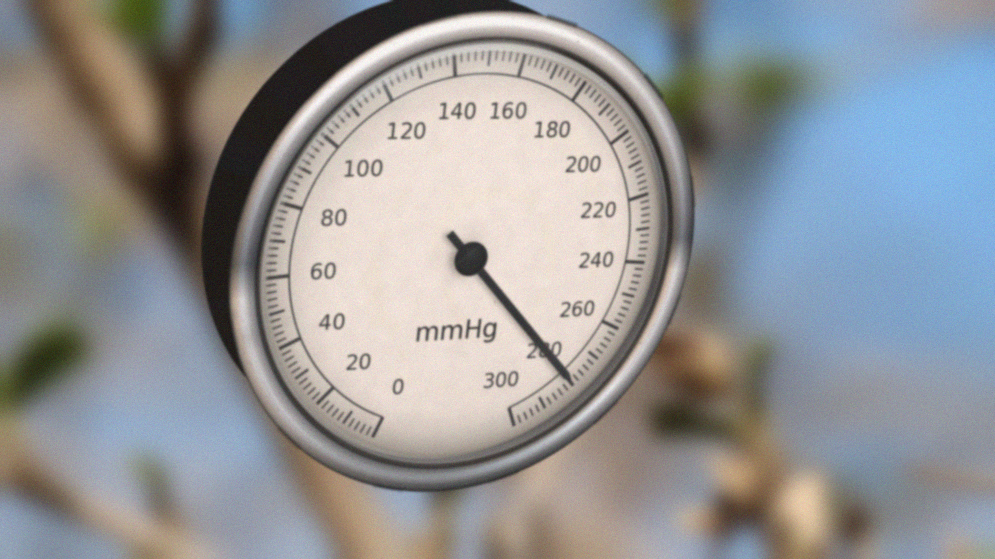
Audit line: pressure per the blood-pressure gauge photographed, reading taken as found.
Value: 280 mmHg
